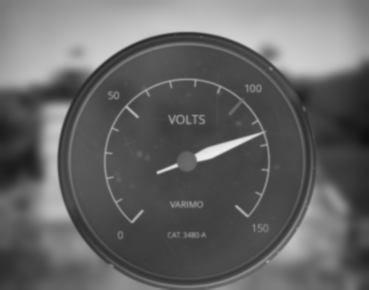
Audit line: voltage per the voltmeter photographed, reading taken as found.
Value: 115 V
